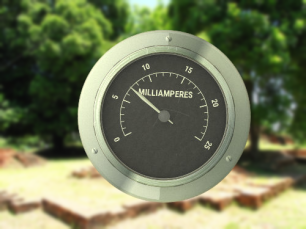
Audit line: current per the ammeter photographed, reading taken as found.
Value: 7 mA
